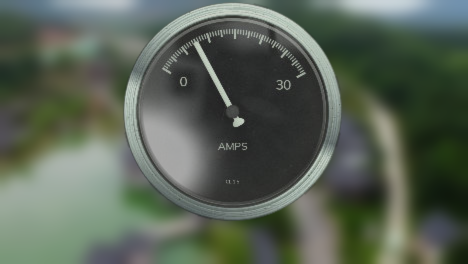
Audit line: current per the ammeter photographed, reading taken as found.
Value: 7.5 A
